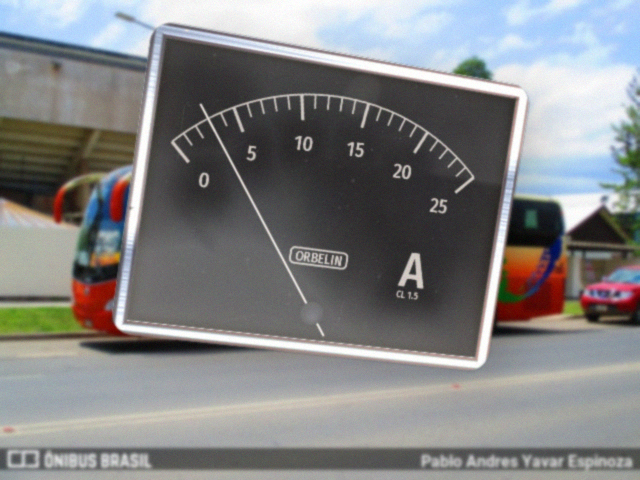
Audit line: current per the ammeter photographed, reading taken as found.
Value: 3 A
